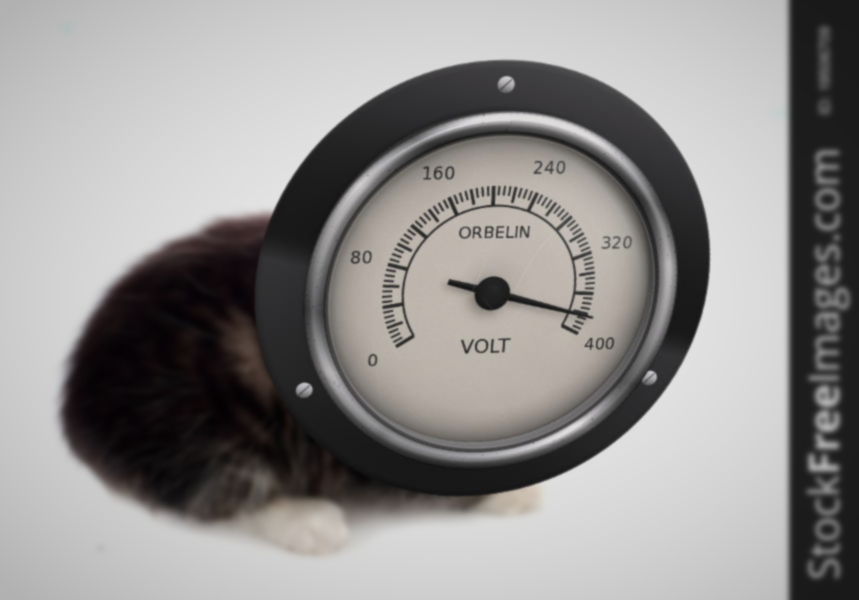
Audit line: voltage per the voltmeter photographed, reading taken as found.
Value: 380 V
